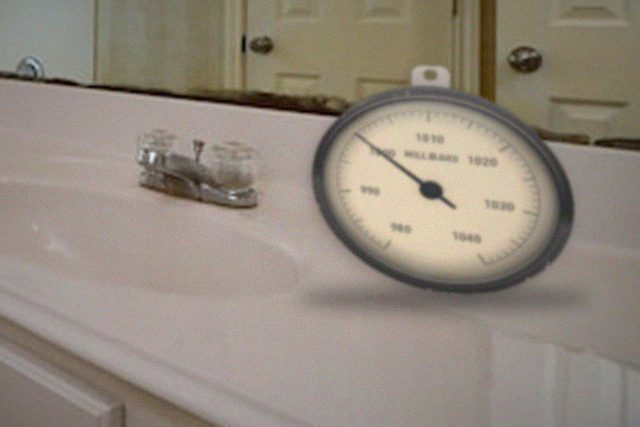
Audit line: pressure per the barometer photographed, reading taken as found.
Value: 1000 mbar
